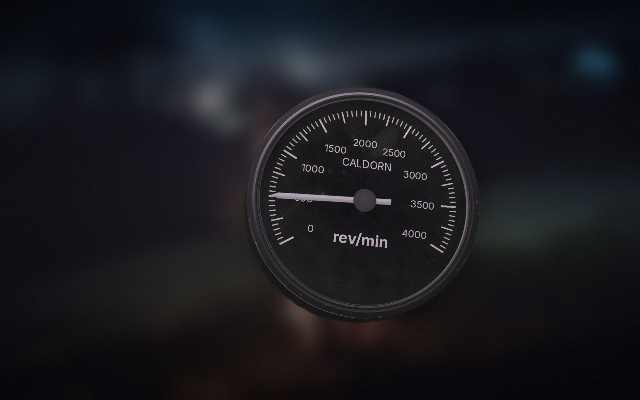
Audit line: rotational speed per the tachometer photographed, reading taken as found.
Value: 500 rpm
